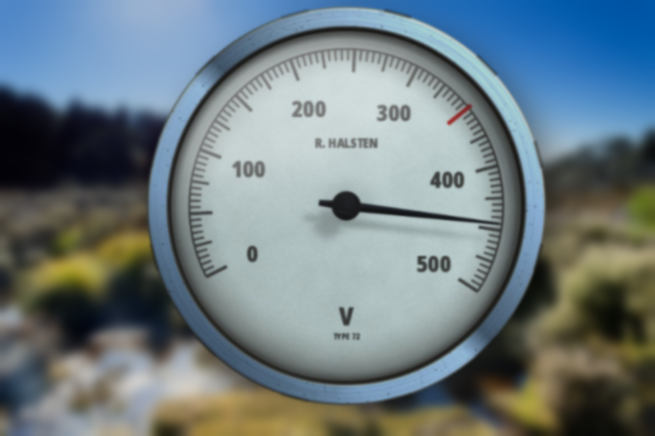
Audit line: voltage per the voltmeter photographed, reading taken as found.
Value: 445 V
